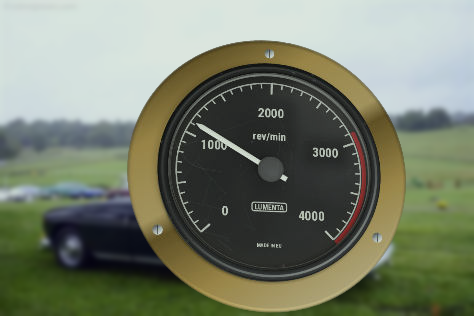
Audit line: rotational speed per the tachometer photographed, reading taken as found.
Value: 1100 rpm
